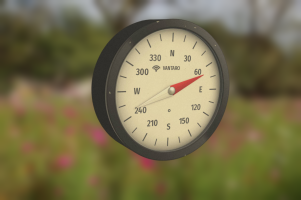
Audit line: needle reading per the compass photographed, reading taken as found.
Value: 67.5 °
